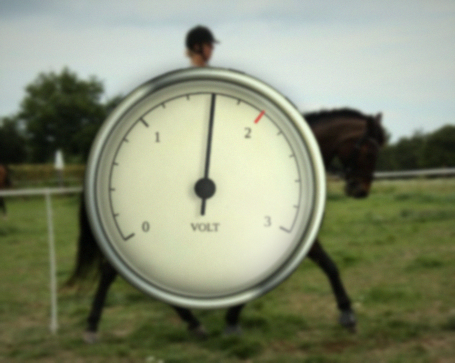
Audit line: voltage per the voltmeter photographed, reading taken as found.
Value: 1.6 V
